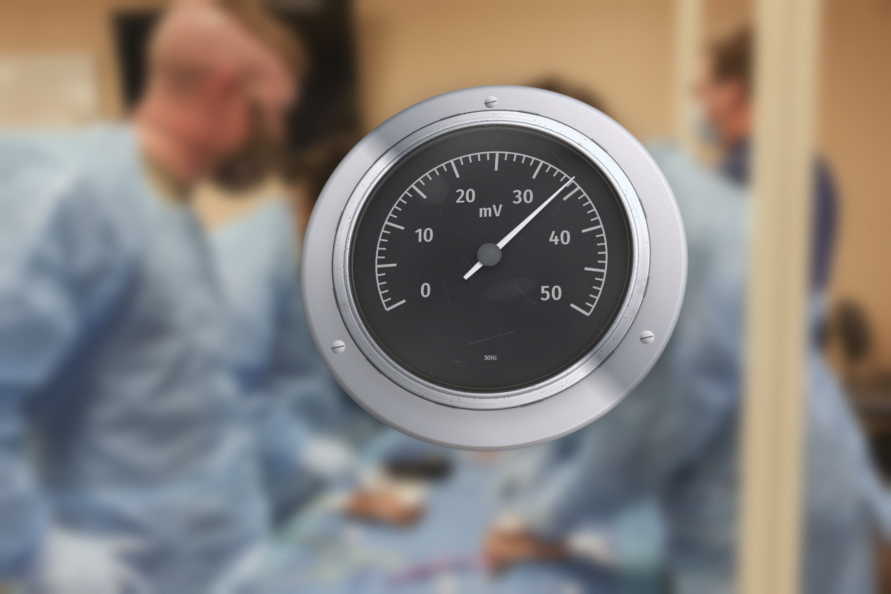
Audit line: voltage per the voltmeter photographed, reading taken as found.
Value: 34 mV
